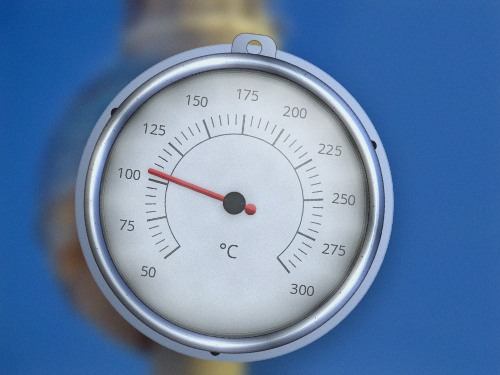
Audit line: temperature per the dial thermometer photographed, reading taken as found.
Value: 105 °C
